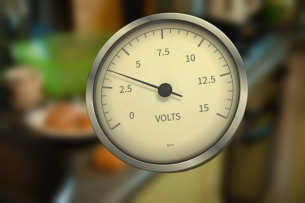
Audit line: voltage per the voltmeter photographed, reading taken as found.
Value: 3.5 V
